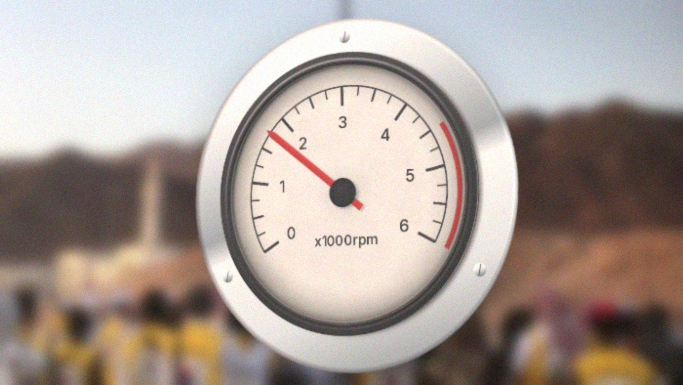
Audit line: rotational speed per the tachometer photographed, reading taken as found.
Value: 1750 rpm
